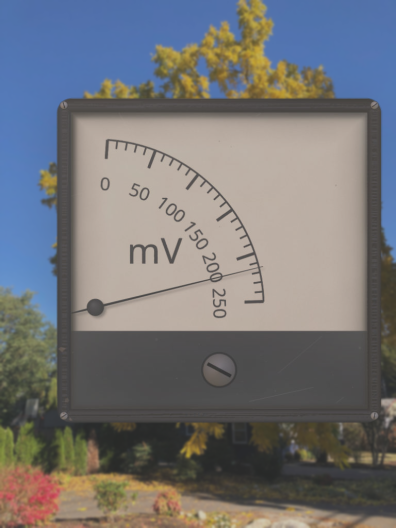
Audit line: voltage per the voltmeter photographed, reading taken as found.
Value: 215 mV
